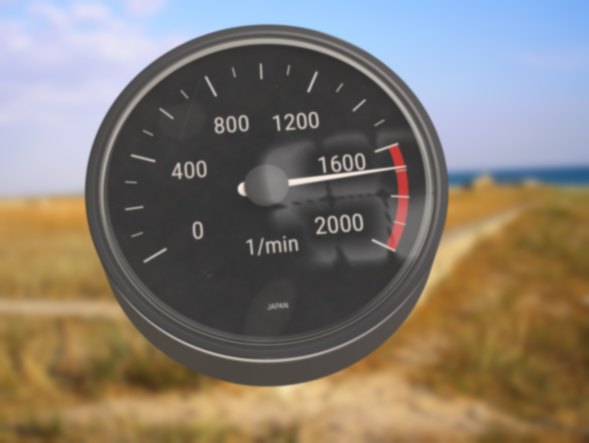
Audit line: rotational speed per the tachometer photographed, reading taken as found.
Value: 1700 rpm
